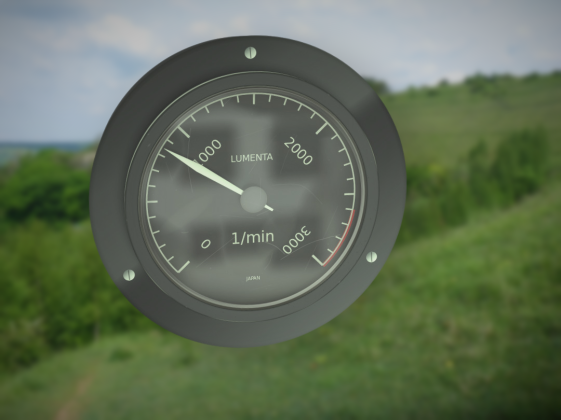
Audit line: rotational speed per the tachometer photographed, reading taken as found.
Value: 850 rpm
